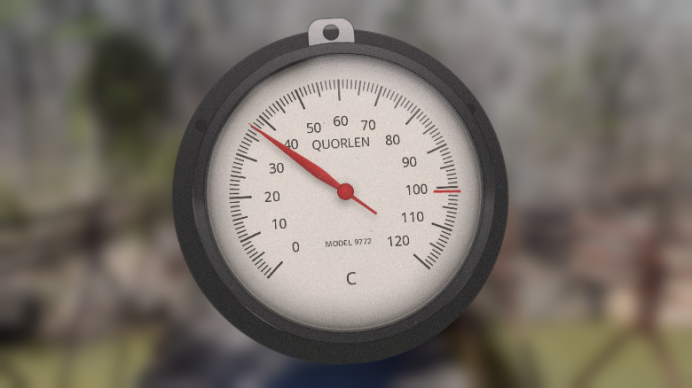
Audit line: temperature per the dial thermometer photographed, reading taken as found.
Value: 37 °C
